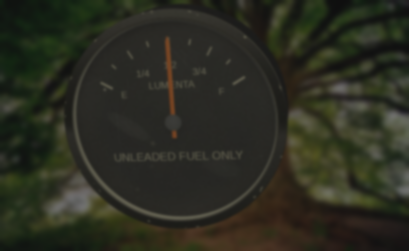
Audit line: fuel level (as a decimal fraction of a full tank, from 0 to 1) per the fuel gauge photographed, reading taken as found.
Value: 0.5
